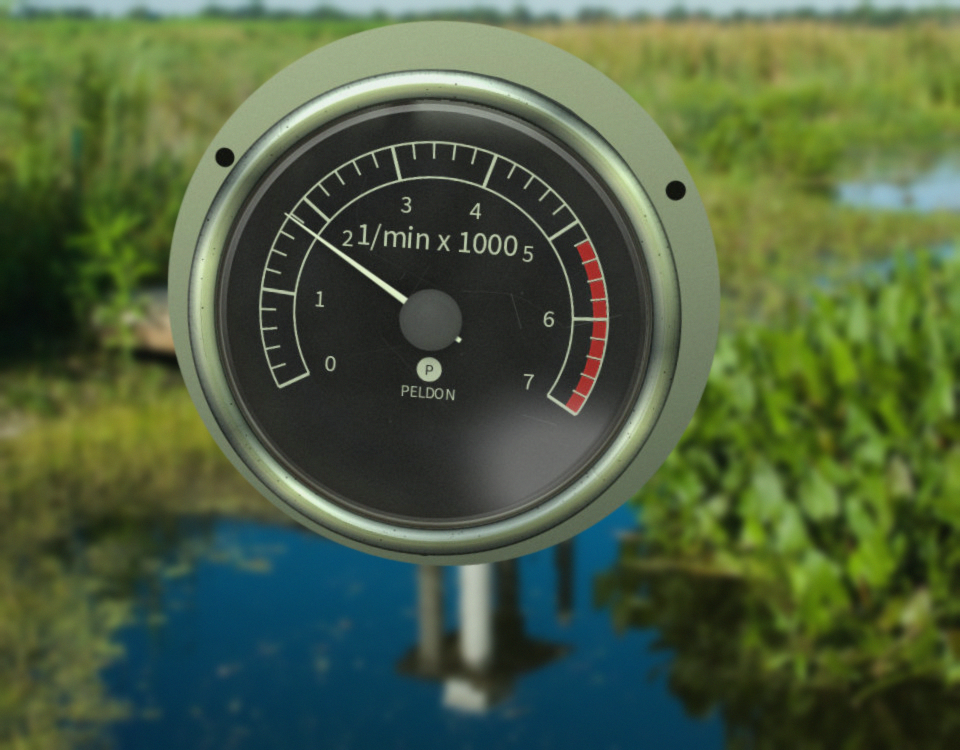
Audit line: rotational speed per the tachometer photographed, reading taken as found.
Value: 1800 rpm
